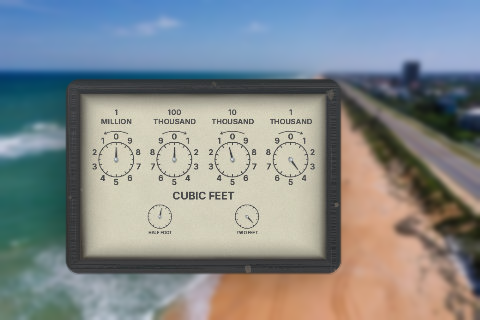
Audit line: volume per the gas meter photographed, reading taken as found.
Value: 400 ft³
